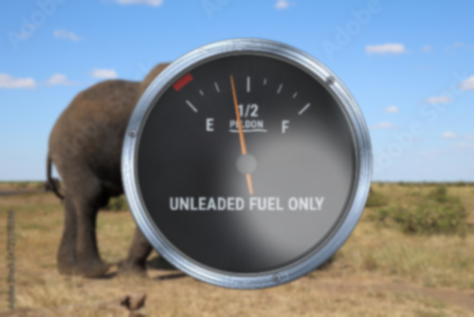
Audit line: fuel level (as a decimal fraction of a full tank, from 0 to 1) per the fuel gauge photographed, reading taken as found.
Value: 0.375
